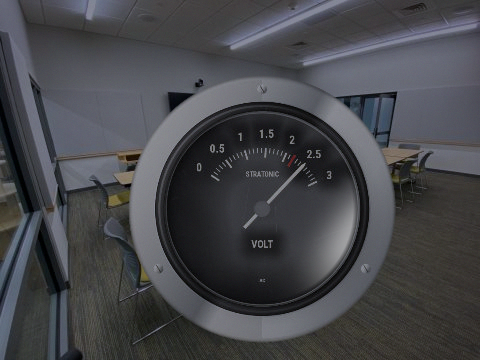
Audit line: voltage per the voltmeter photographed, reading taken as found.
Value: 2.5 V
